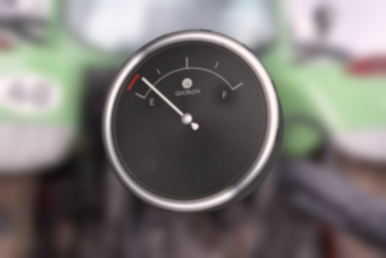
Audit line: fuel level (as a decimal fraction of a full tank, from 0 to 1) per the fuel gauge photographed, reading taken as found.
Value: 0.125
